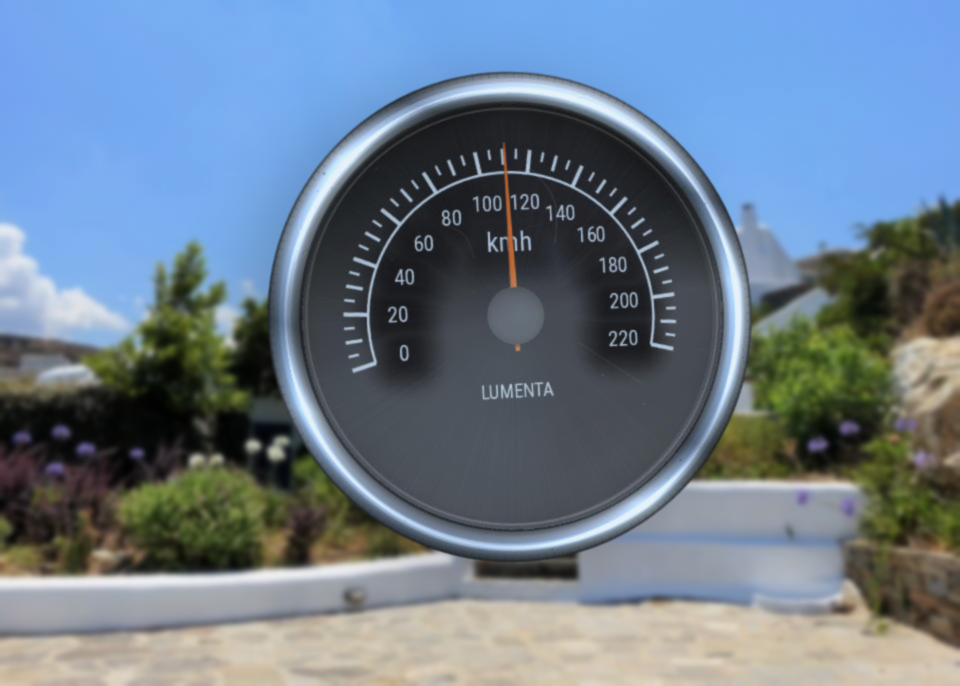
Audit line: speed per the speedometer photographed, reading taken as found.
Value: 110 km/h
